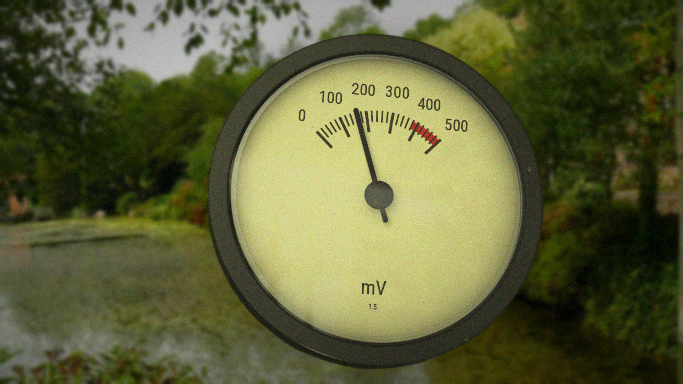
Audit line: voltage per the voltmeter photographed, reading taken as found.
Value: 160 mV
